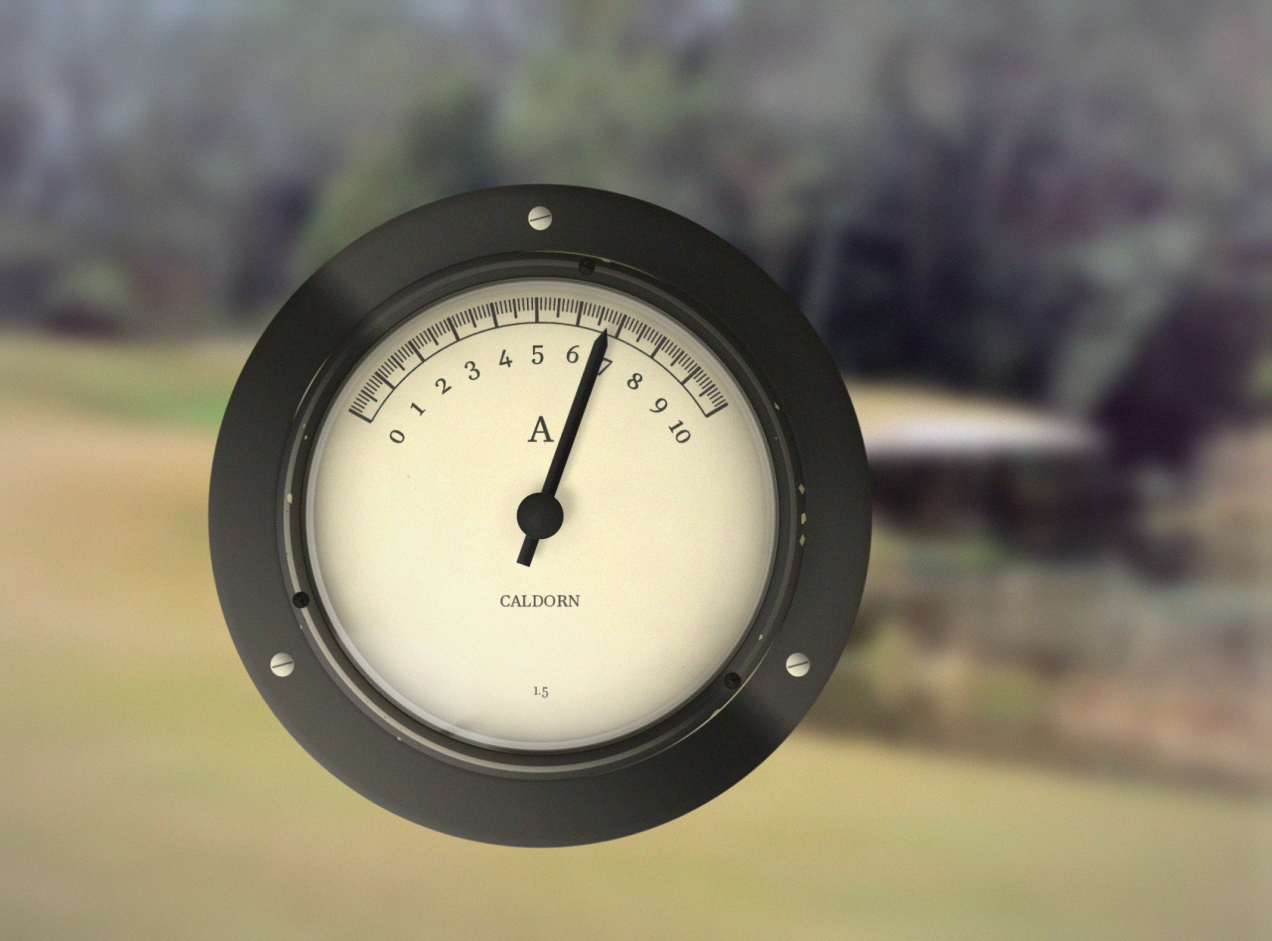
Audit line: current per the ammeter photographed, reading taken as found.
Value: 6.7 A
